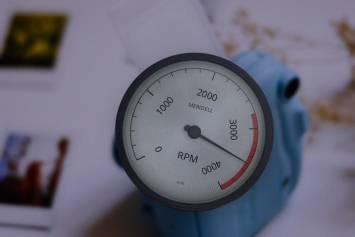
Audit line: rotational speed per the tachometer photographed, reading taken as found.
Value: 3500 rpm
